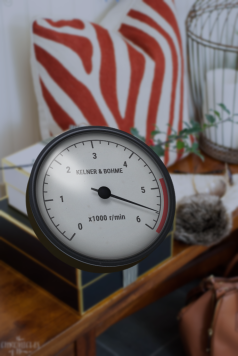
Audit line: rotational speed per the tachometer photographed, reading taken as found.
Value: 5600 rpm
